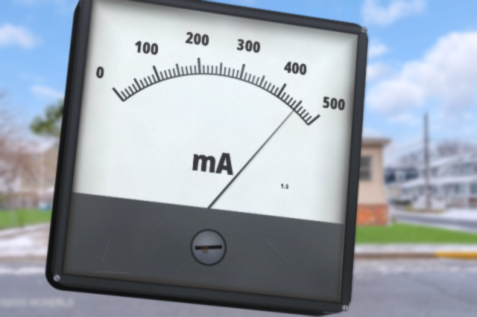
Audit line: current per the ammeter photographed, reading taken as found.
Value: 450 mA
